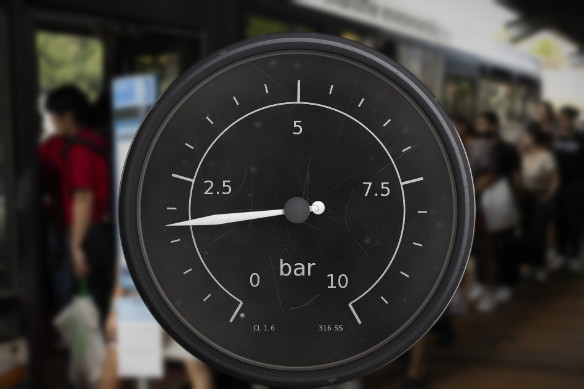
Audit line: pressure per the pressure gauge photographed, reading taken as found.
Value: 1.75 bar
